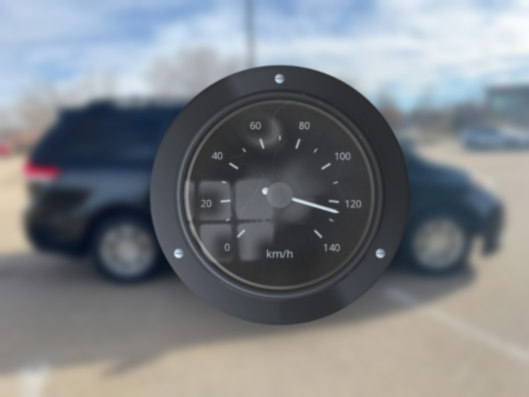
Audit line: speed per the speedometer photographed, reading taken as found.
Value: 125 km/h
